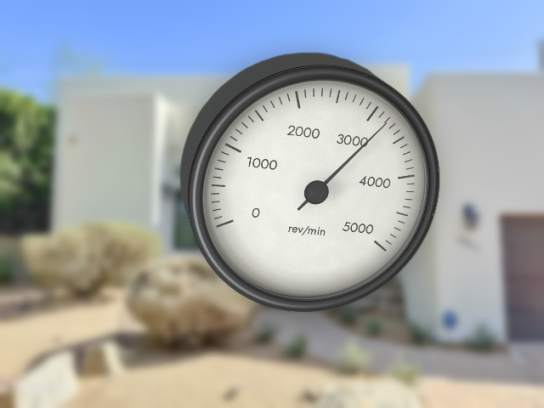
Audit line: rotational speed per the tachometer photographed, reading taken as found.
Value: 3200 rpm
